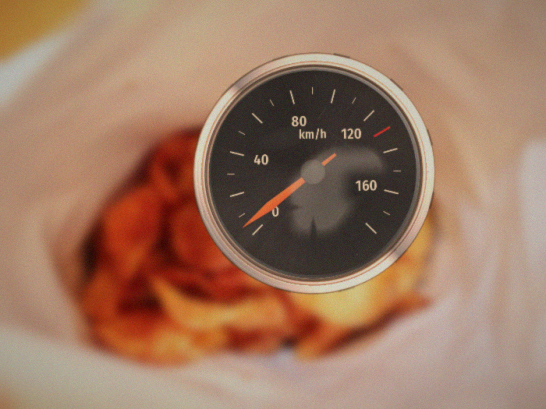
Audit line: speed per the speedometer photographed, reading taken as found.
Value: 5 km/h
